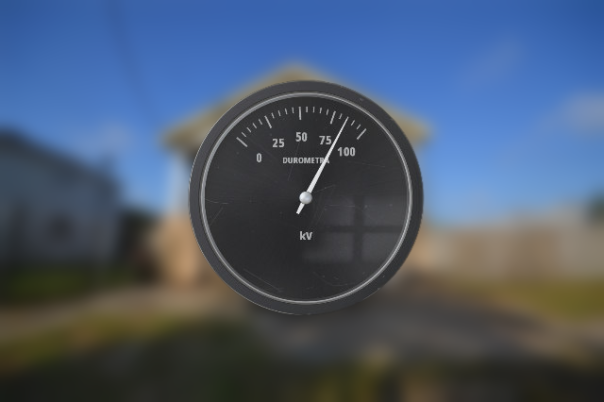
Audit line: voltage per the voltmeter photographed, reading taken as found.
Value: 85 kV
